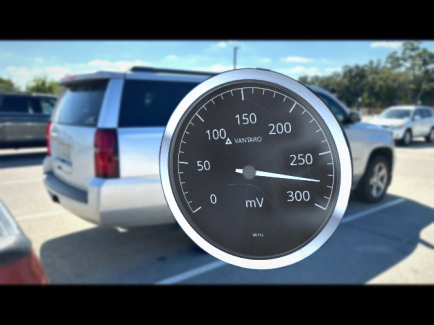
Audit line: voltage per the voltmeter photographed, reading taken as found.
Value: 275 mV
